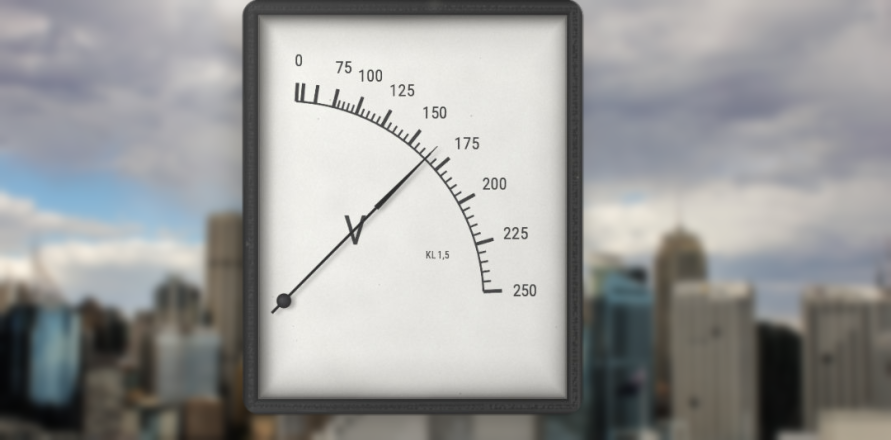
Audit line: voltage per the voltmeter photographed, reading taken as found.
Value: 165 V
